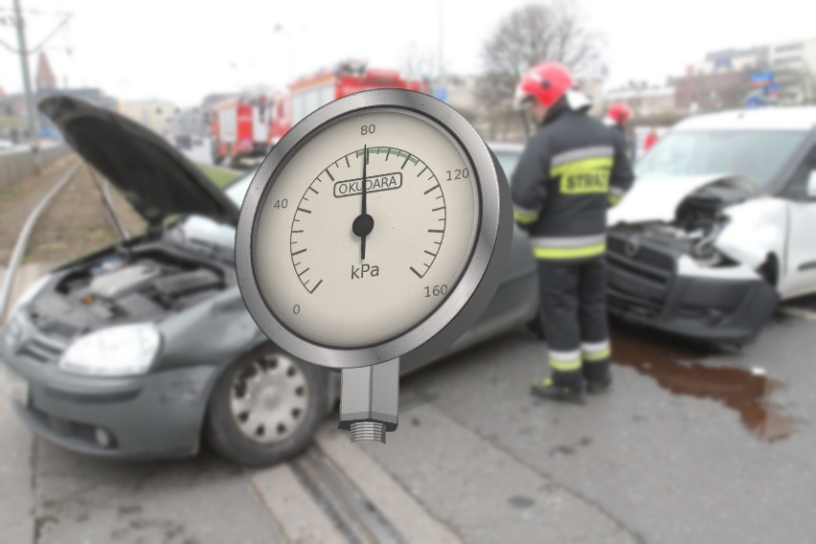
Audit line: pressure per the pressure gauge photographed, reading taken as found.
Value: 80 kPa
